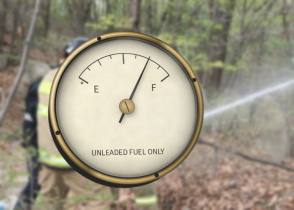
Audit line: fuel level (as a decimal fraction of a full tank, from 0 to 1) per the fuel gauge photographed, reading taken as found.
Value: 0.75
